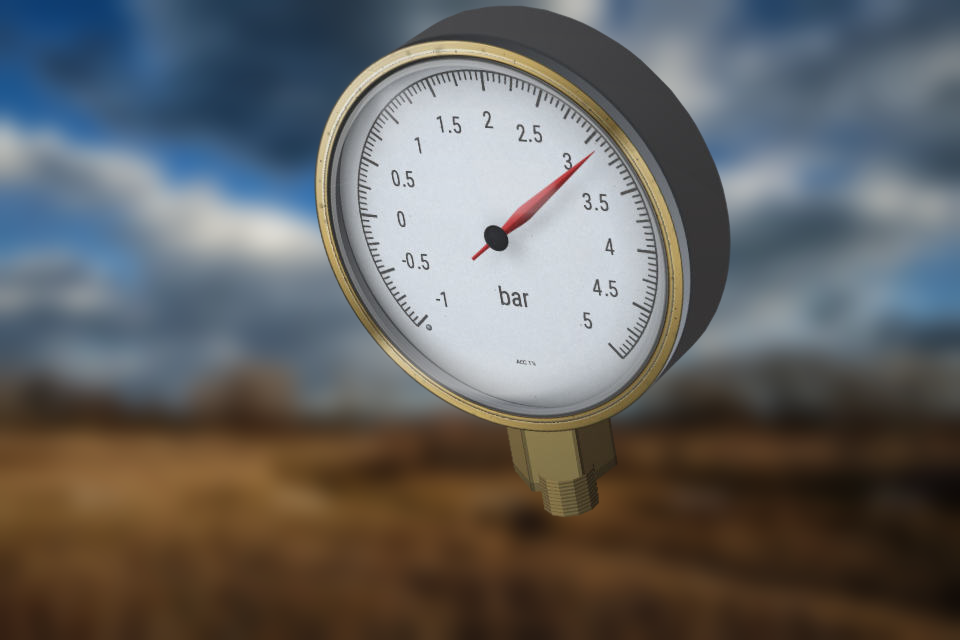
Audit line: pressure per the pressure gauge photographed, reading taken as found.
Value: 3.1 bar
